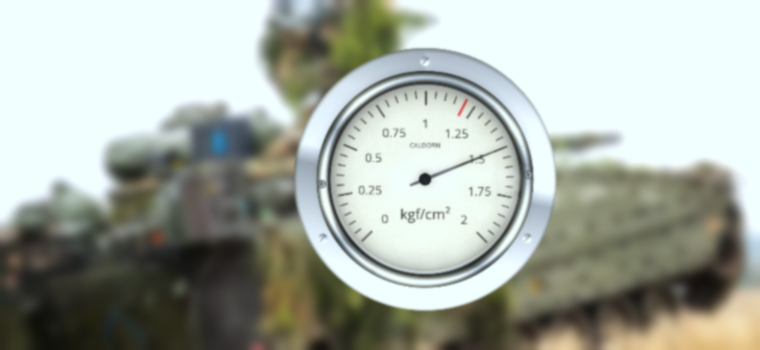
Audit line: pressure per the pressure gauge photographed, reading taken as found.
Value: 1.5 kg/cm²
